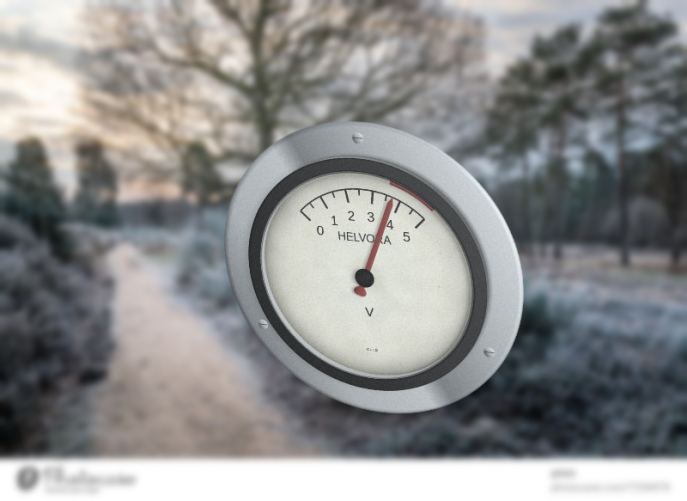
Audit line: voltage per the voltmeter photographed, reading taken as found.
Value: 3.75 V
